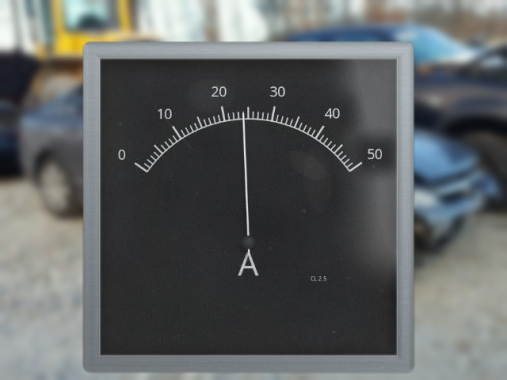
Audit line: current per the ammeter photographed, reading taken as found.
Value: 24 A
